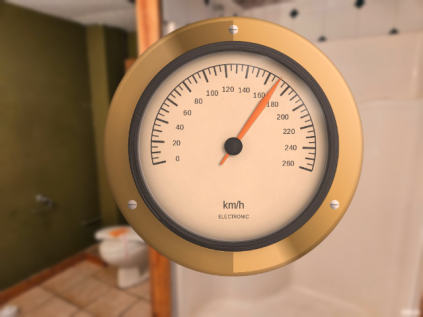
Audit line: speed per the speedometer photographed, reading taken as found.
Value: 170 km/h
